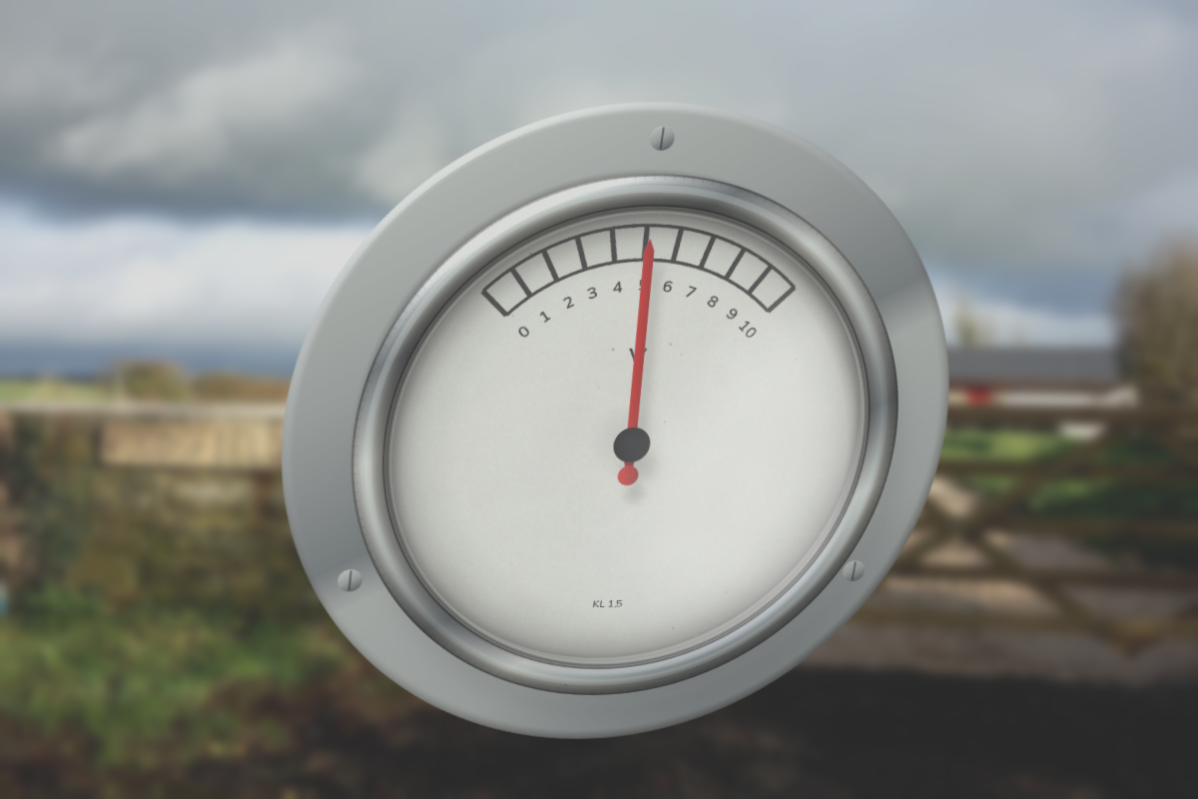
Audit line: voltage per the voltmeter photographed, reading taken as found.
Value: 5 V
